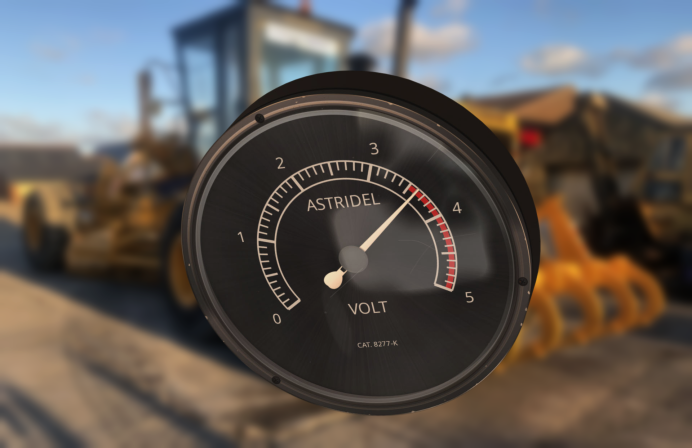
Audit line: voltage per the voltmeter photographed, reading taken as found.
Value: 3.6 V
